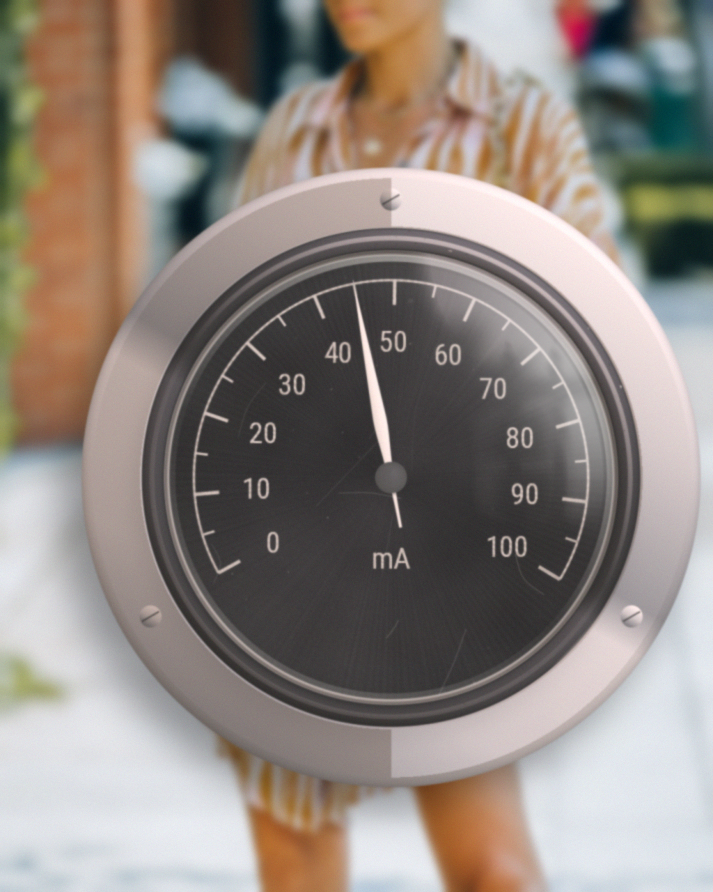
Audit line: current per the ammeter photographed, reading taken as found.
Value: 45 mA
